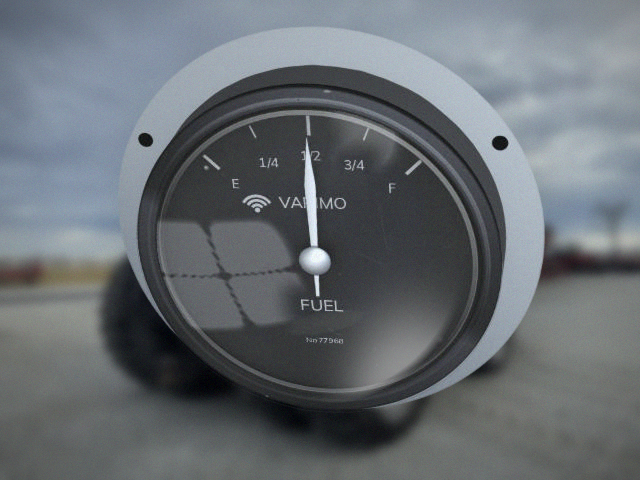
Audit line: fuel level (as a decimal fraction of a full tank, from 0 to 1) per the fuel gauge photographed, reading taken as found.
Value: 0.5
